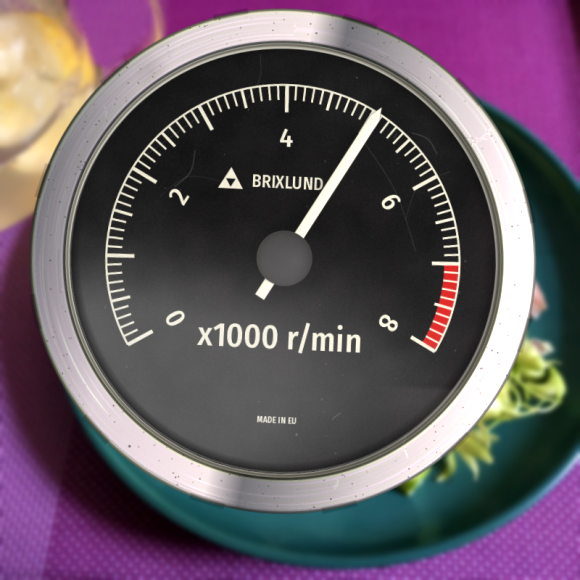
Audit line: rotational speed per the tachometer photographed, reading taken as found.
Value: 5050 rpm
